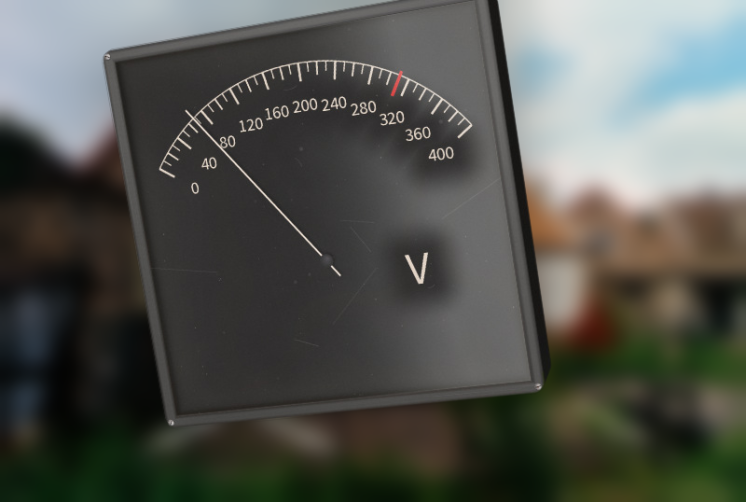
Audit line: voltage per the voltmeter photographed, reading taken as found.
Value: 70 V
